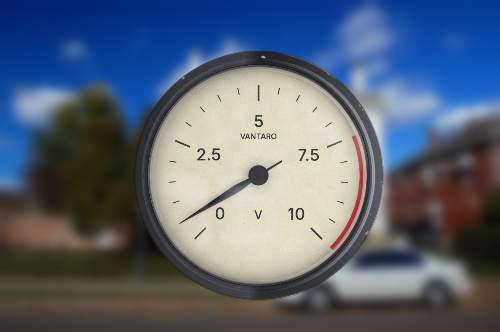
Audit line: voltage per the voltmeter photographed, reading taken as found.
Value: 0.5 V
